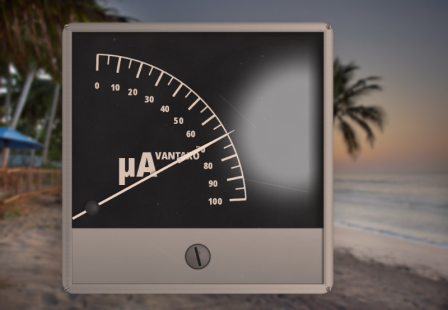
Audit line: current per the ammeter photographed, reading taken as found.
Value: 70 µA
